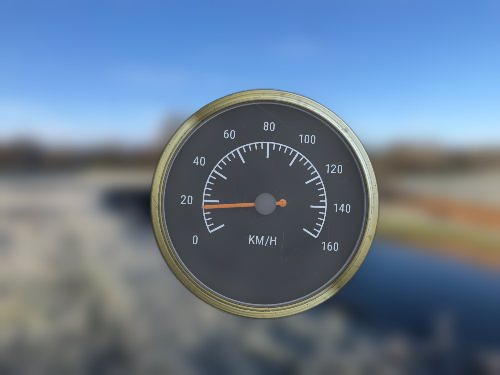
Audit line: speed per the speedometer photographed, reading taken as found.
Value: 16 km/h
